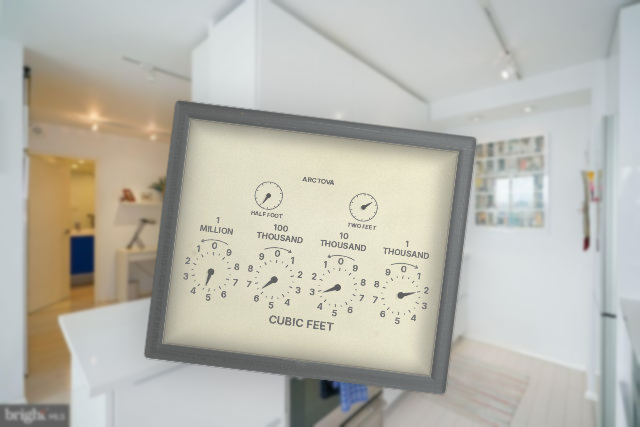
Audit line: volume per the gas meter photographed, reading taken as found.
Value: 463200 ft³
